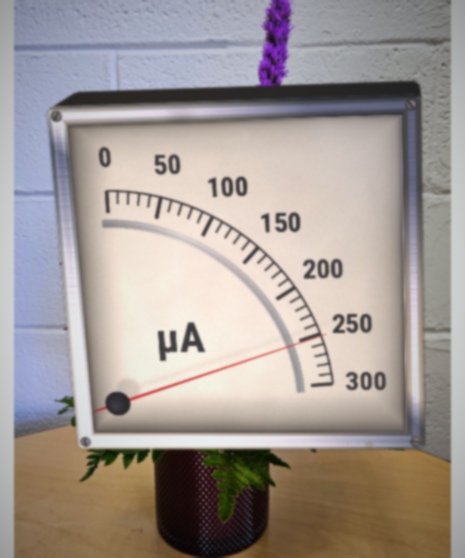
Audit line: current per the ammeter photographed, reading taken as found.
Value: 250 µA
